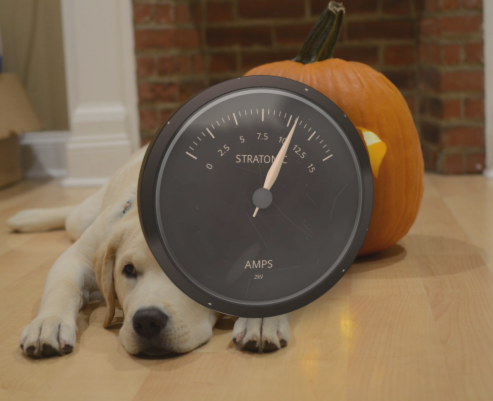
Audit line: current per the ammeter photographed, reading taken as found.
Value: 10.5 A
